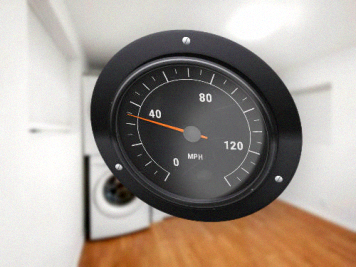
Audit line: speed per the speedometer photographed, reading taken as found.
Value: 35 mph
